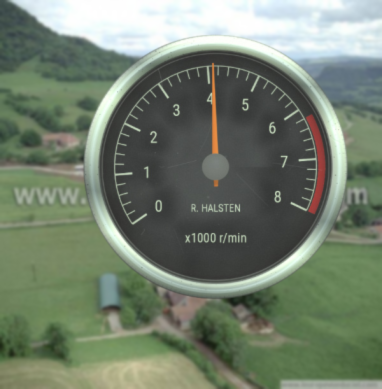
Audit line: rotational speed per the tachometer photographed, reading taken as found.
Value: 4100 rpm
